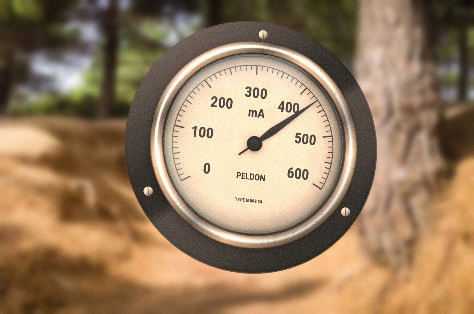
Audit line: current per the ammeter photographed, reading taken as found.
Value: 430 mA
